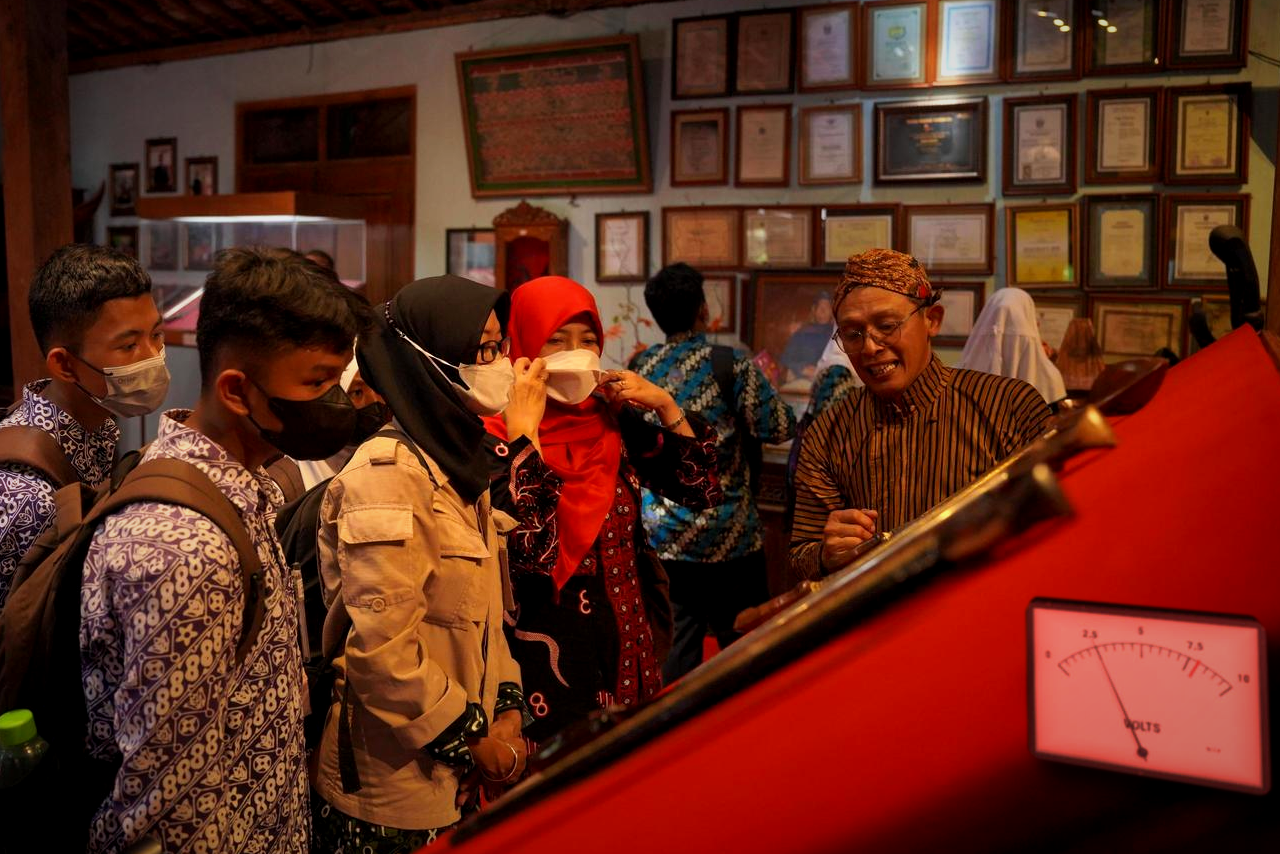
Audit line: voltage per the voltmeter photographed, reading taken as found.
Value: 2.5 V
